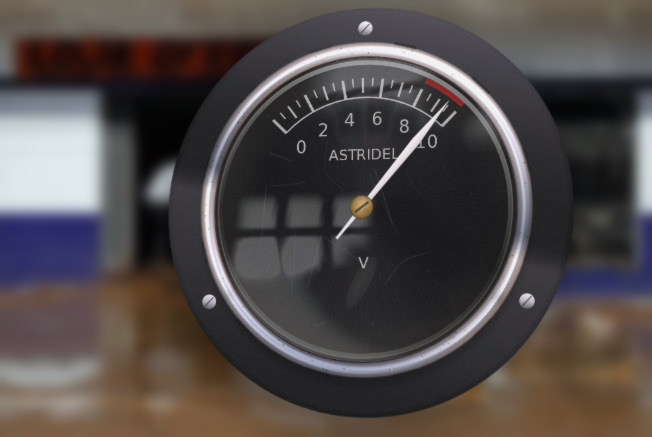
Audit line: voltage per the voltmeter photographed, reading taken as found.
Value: 9.5 V
